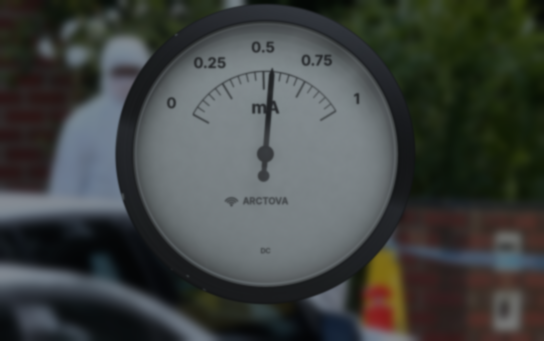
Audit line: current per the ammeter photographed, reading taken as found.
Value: 0.55 mA
